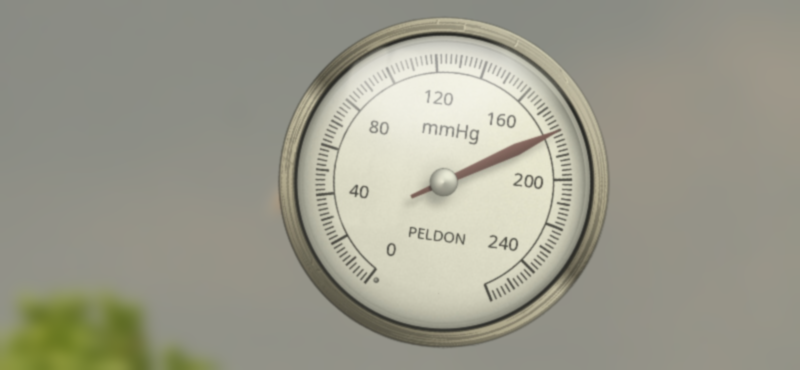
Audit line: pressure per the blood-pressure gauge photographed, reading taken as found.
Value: 180 mmHg
